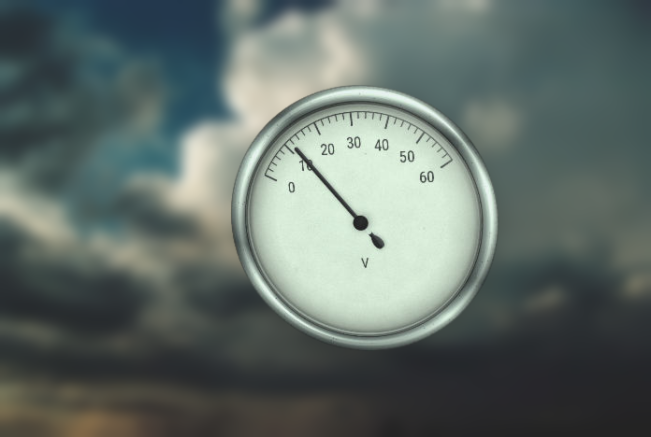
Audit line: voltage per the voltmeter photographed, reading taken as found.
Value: 12 V
